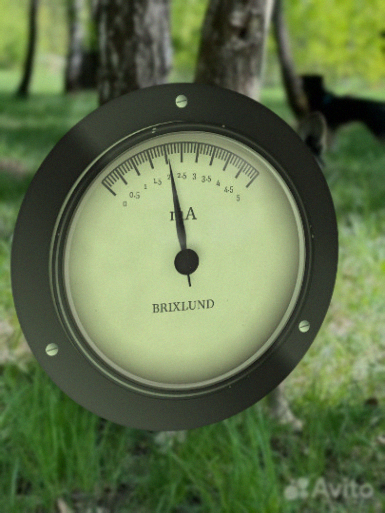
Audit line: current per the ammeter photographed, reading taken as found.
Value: 2 mA
